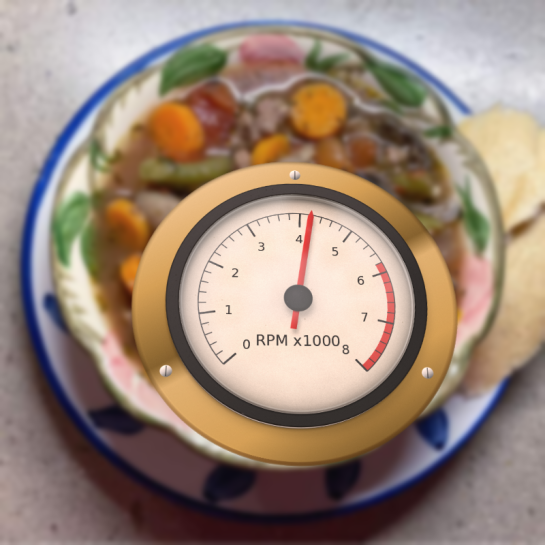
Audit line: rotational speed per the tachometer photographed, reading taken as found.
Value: 4200 rpm
